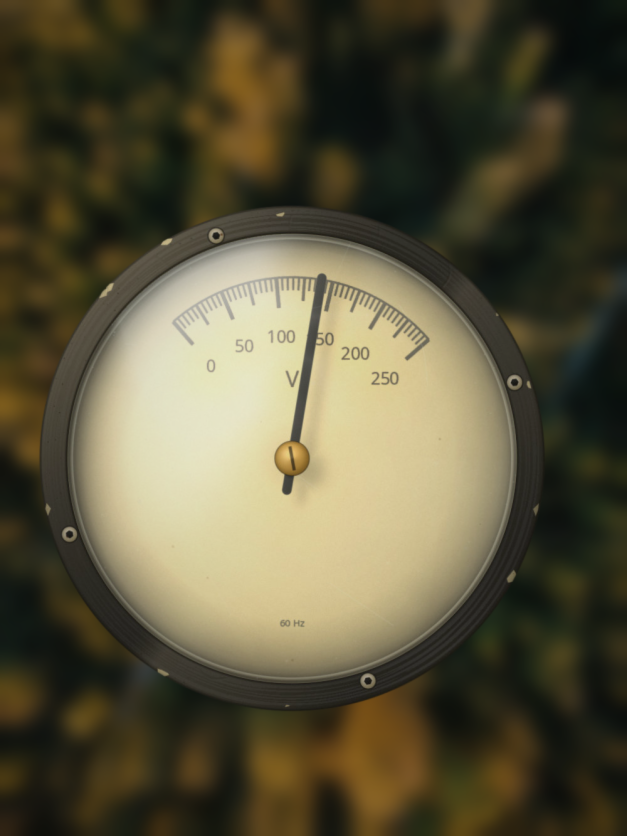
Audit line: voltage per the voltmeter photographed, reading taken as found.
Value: 140 V
